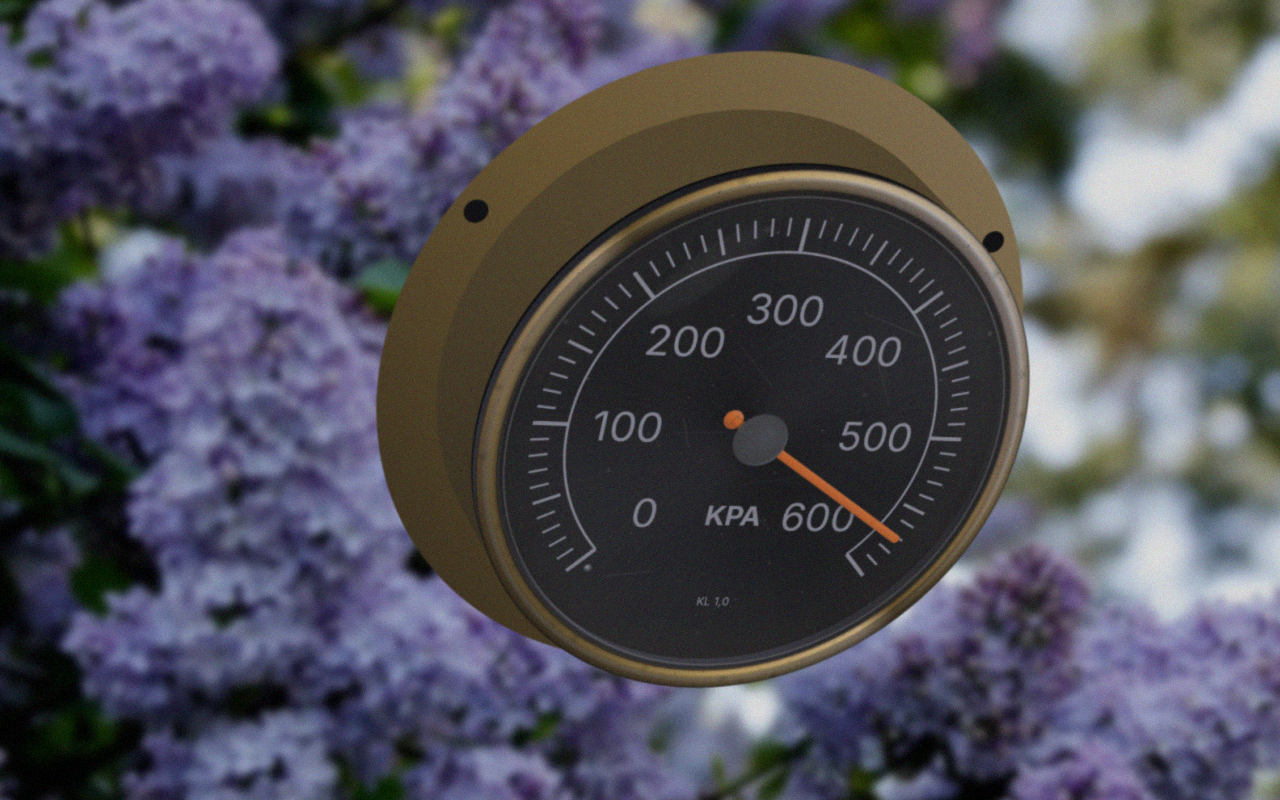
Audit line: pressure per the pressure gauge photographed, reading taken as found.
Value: 570 kPa
